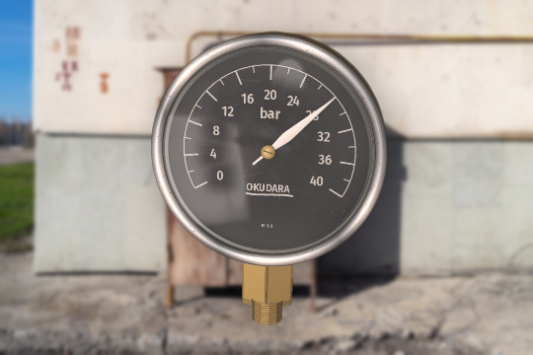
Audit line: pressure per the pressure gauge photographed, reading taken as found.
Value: 28 bar
